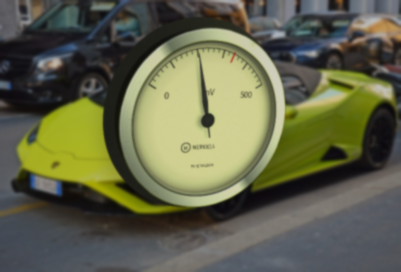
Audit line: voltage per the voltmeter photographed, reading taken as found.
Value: 200 mV
